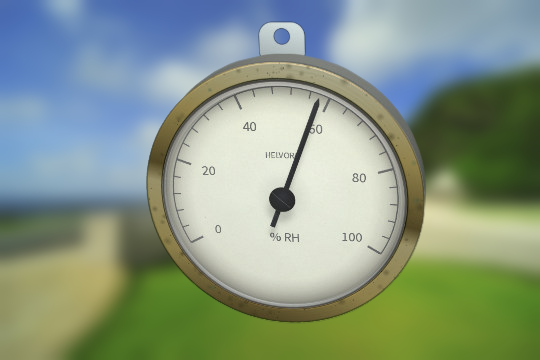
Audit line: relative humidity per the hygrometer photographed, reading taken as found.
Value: 58 %
